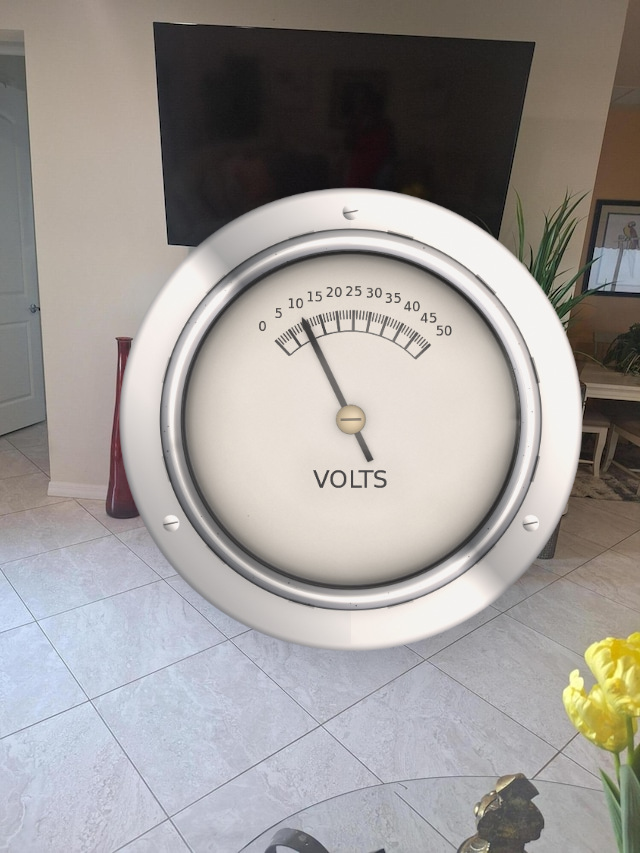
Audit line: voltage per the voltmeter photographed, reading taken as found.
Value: 10 V
